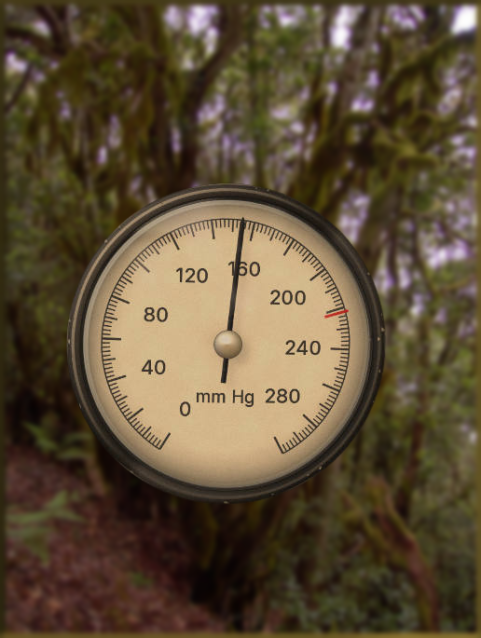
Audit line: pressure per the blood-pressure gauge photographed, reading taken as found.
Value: 154 mmHg
